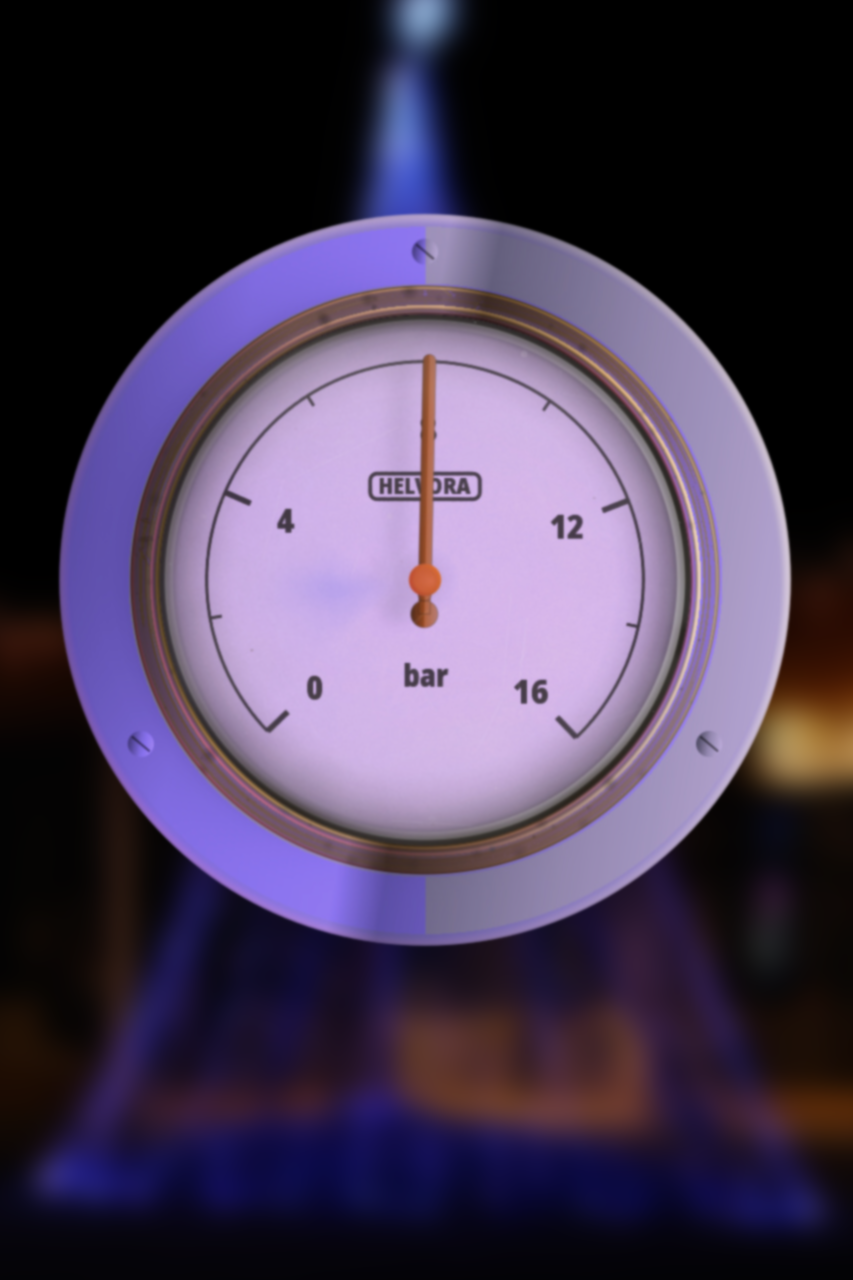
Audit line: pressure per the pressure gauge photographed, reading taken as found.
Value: 8 bar
